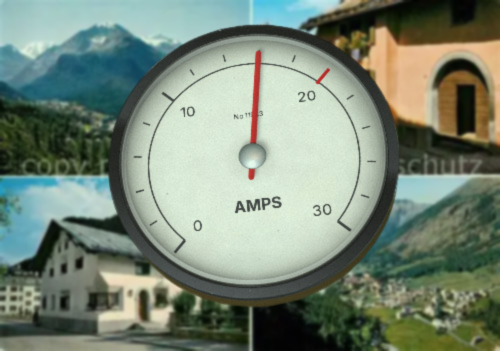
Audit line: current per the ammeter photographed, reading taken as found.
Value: 16 A
